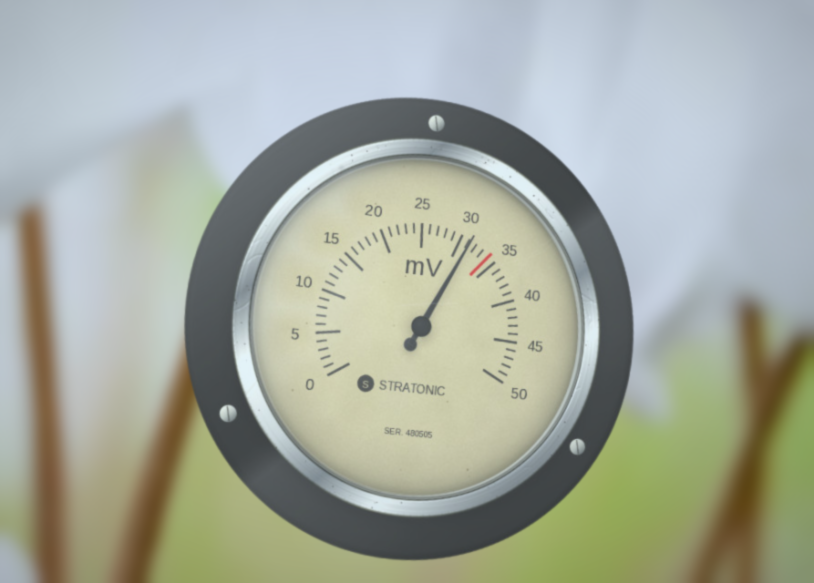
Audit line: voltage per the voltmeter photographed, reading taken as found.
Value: 31 mV
